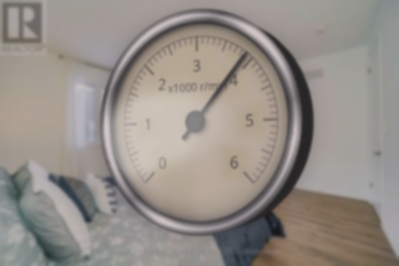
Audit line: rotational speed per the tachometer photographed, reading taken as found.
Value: 3900 rpm
